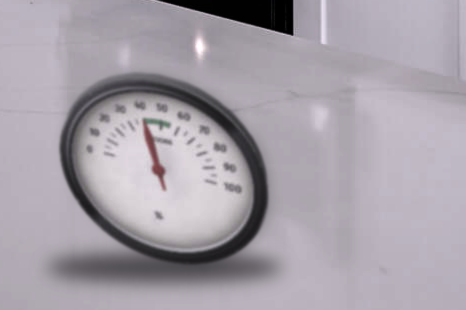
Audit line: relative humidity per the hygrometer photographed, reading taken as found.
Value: 40 %
